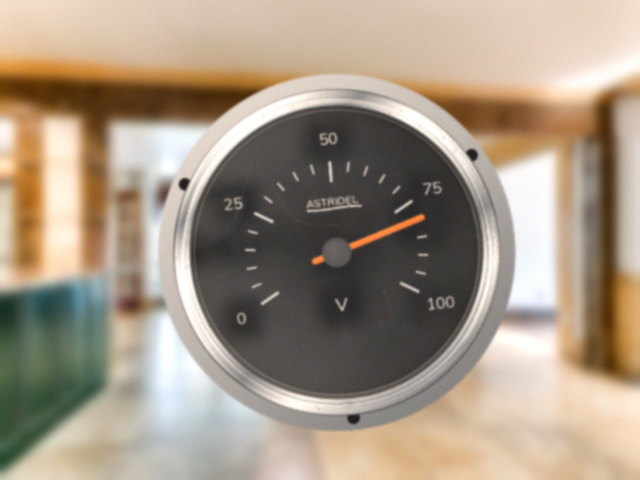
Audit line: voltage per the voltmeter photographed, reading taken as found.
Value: 80 V
